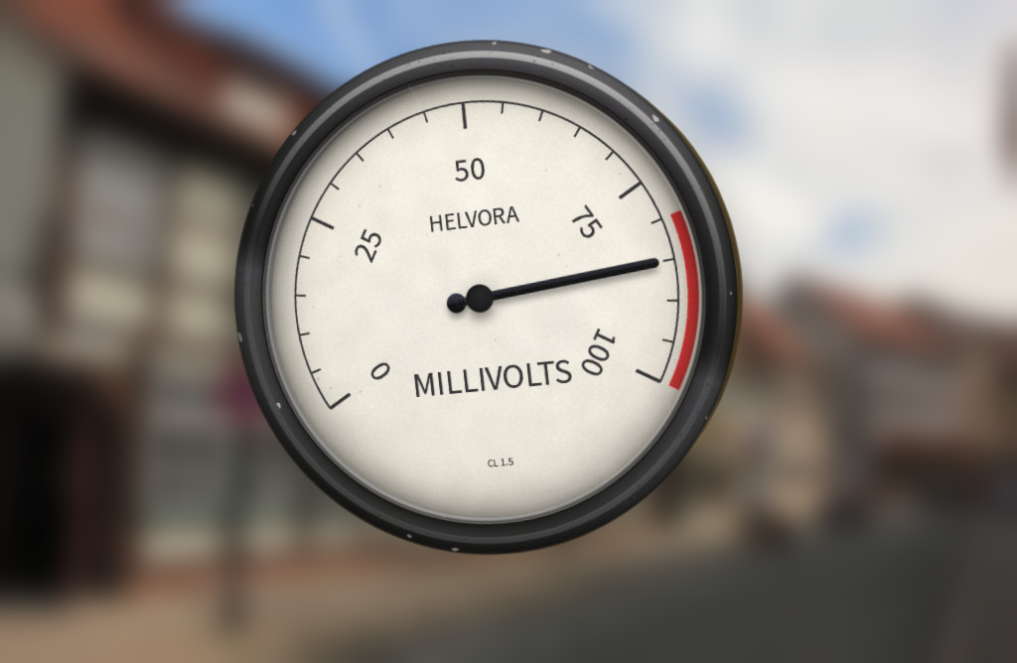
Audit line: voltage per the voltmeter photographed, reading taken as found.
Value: 85 mV
